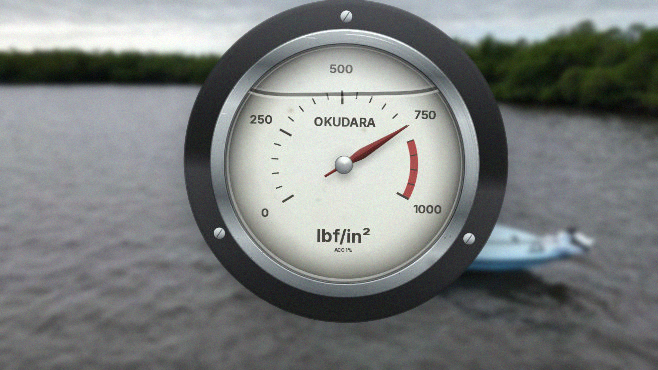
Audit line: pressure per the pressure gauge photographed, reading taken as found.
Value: 750 psi
